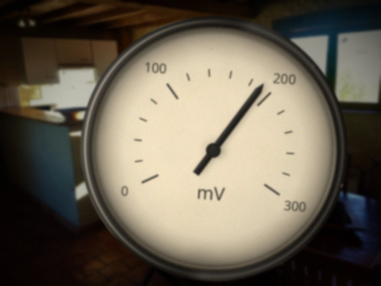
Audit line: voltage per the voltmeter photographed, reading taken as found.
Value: 190 mV
